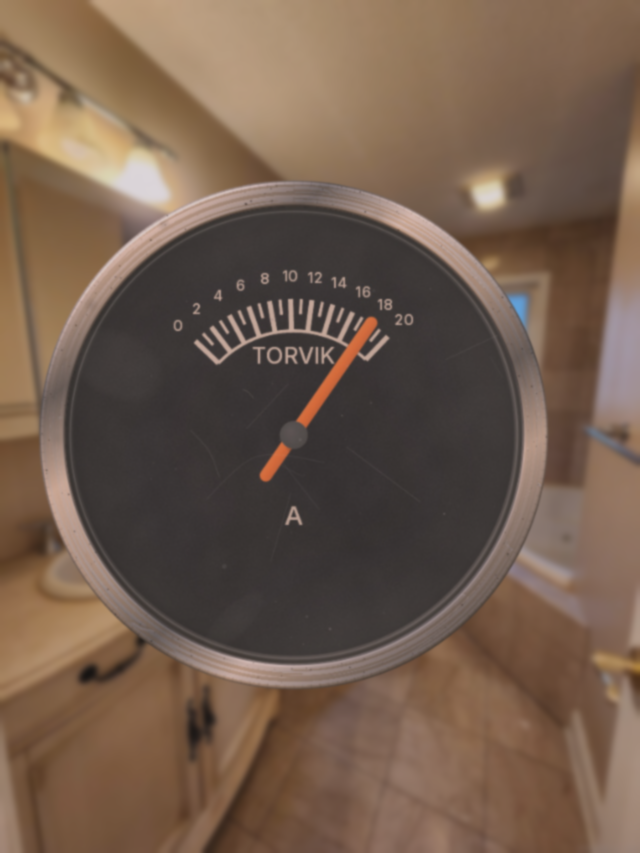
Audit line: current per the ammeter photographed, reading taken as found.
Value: 18 A
